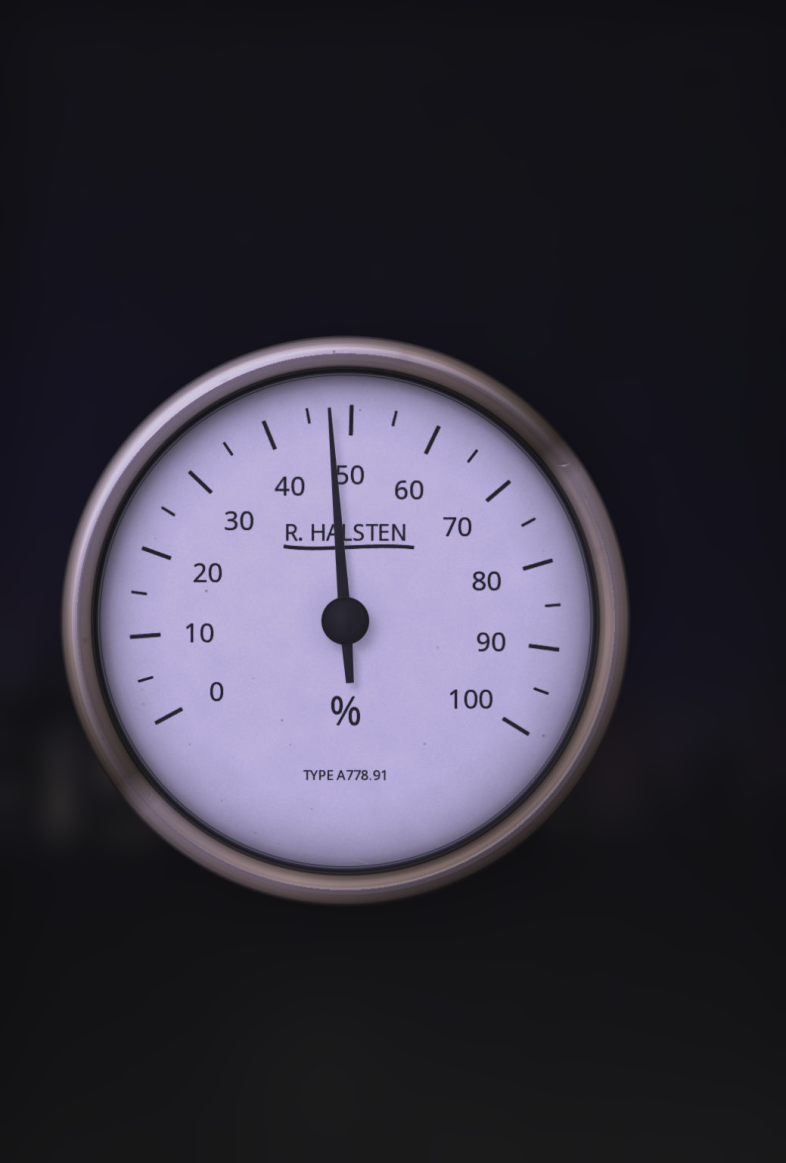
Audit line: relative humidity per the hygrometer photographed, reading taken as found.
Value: 47.5 %
